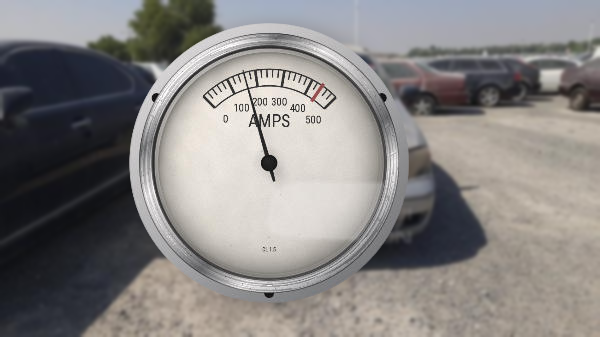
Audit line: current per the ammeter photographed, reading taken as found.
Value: 160 A
